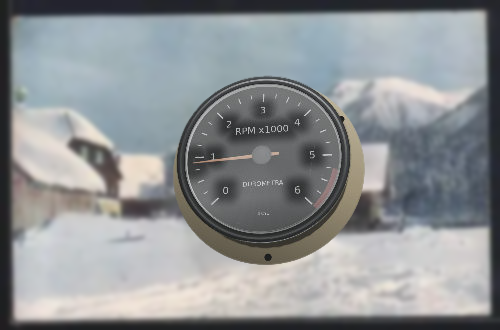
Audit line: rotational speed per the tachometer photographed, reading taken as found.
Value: 875 rpm
